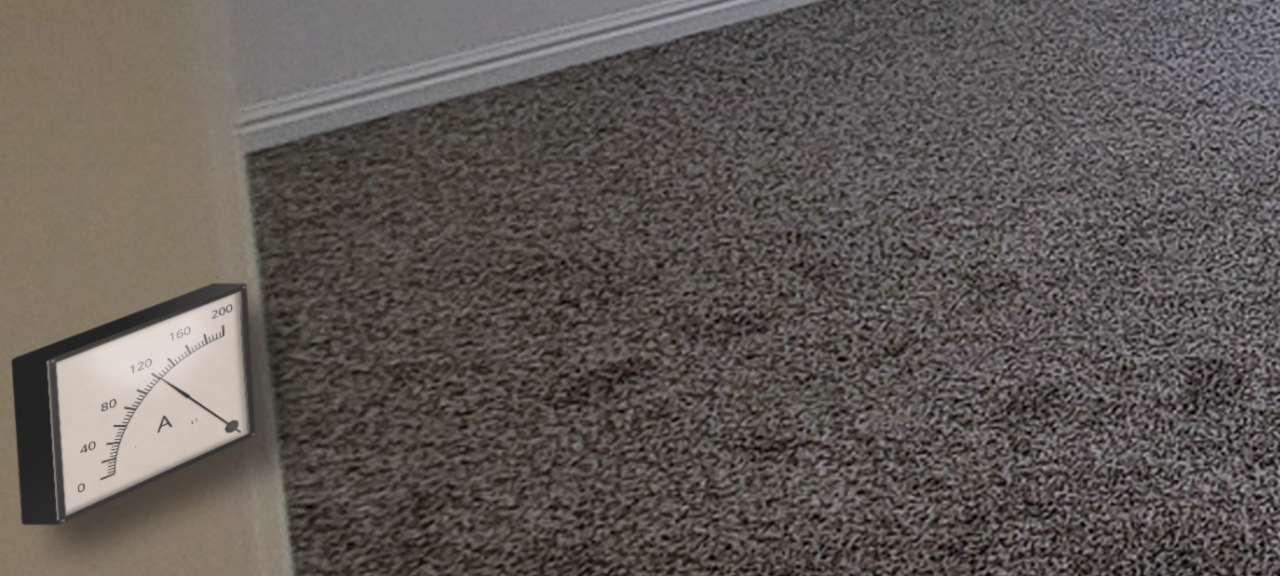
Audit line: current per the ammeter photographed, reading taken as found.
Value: 120 A
